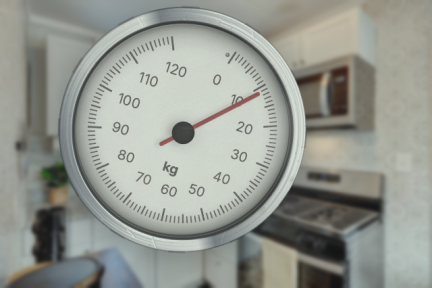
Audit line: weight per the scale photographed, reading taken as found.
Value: 11 kg
